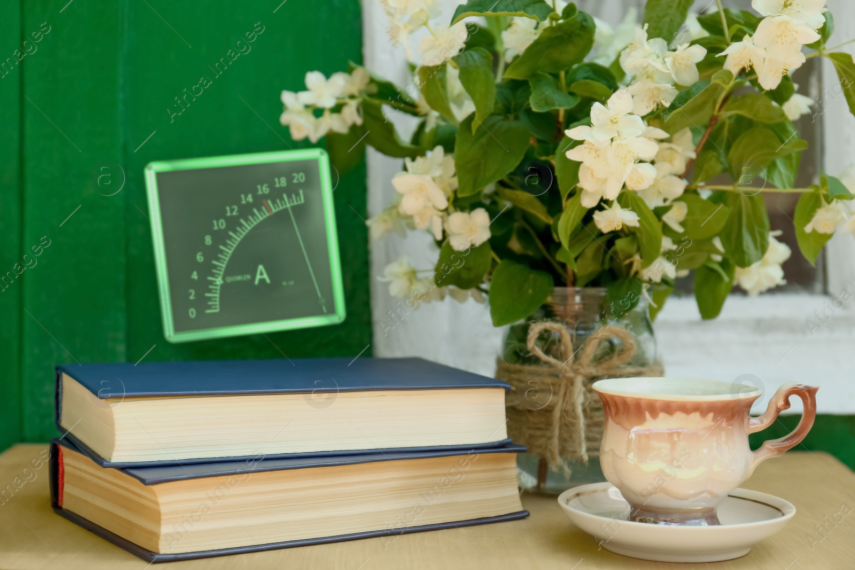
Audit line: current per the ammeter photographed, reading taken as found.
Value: 18 A
